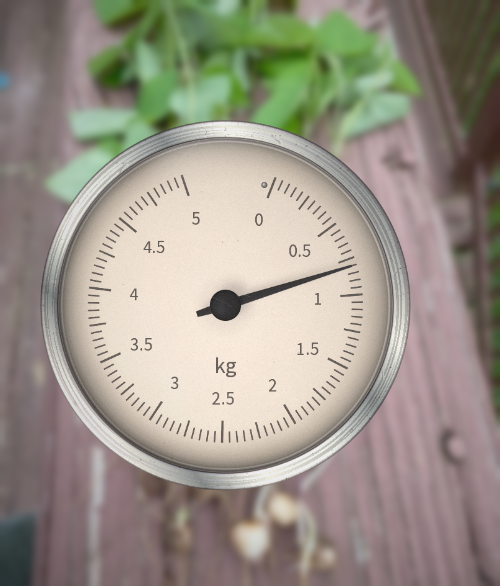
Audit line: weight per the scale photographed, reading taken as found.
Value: 0.8 kg
